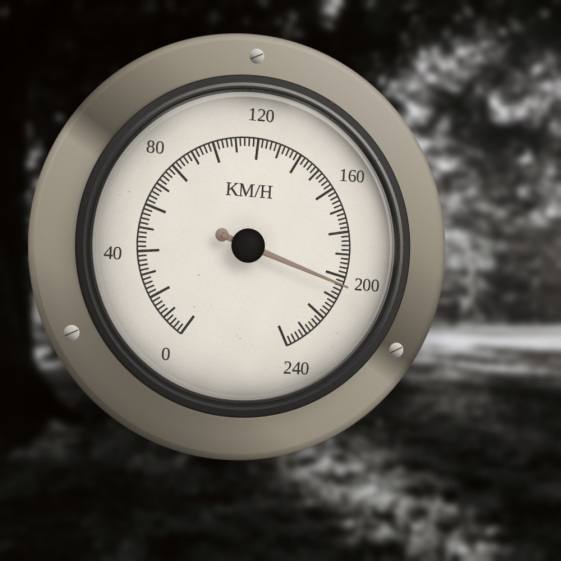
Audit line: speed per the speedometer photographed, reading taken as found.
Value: 204 km/h
